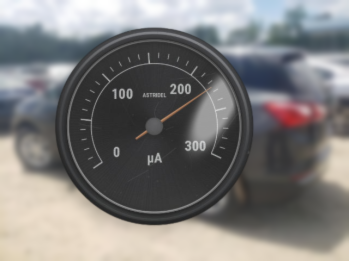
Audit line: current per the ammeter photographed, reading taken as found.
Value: 225 µA
